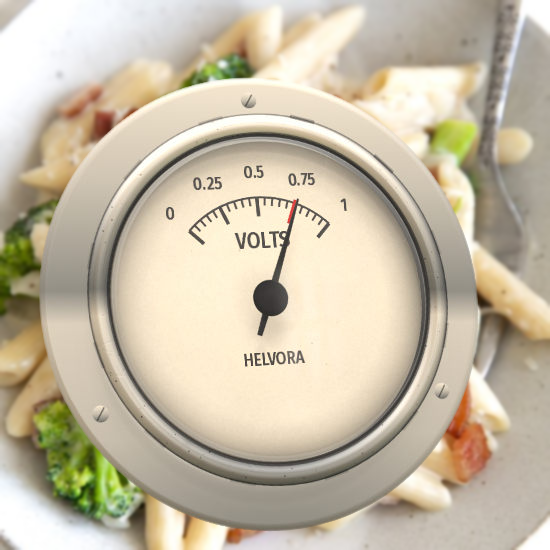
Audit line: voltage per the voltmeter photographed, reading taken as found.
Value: 0.75 V
